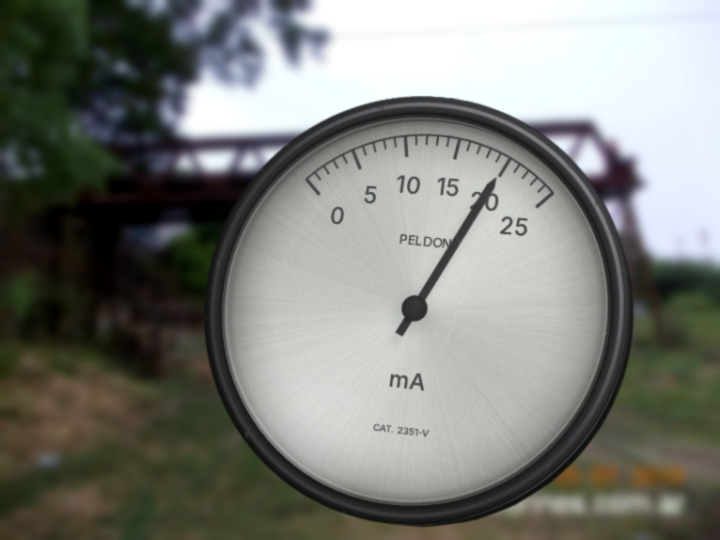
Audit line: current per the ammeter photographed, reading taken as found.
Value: 20 mA
